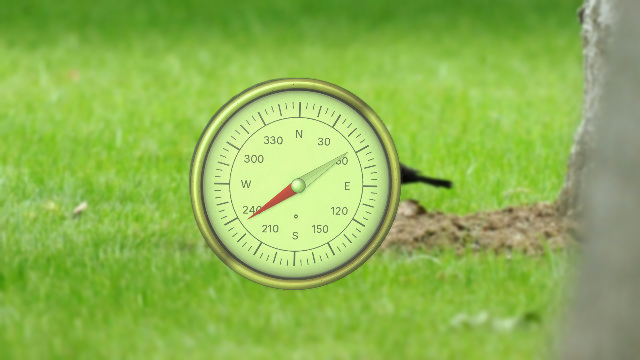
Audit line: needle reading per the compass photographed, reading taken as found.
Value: 235 °
